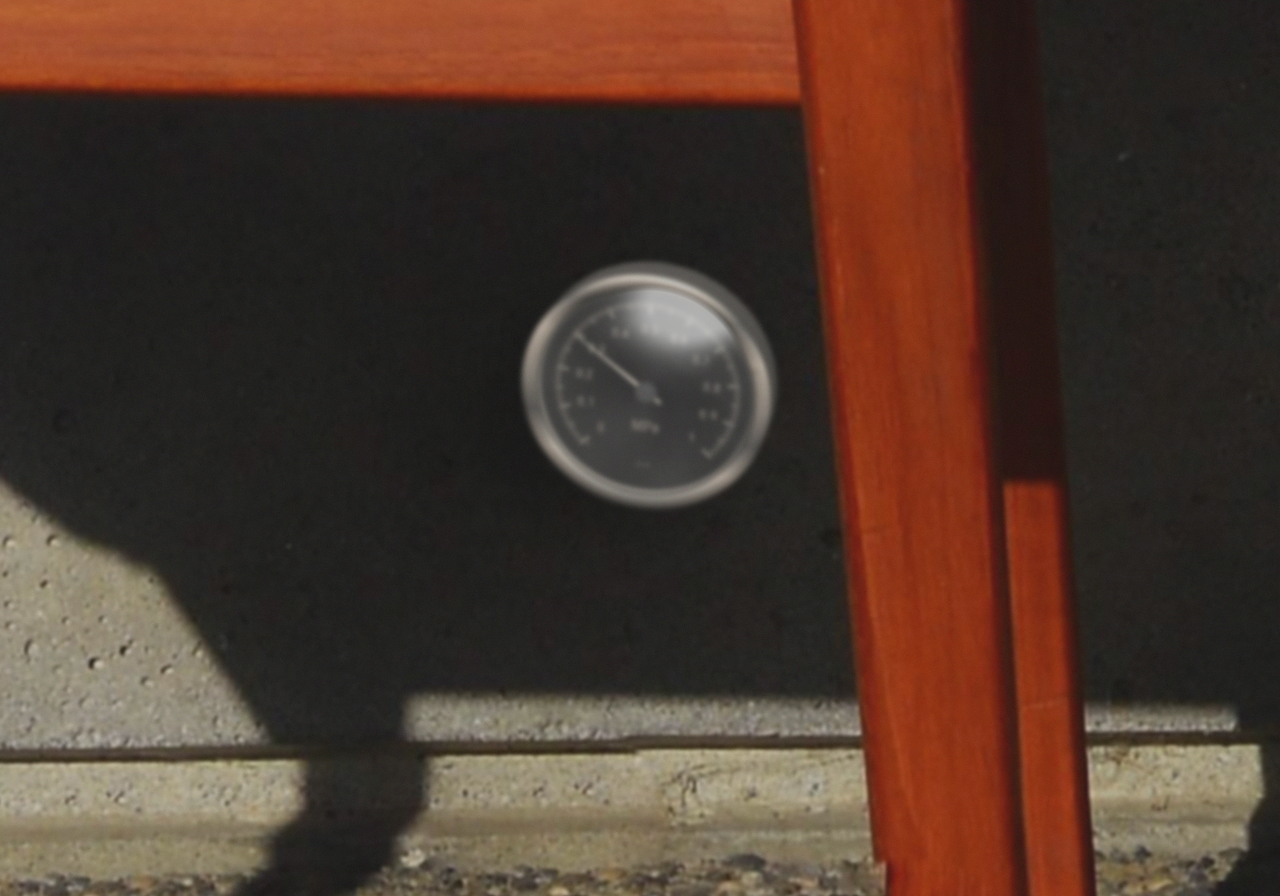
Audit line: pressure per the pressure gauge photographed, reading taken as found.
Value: 0.3 MPa
